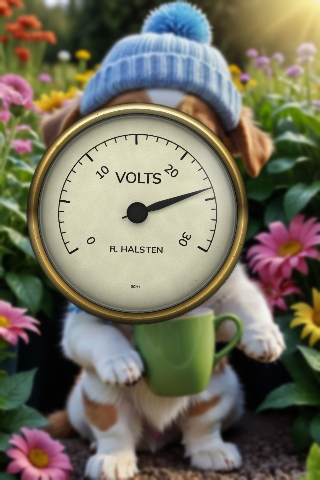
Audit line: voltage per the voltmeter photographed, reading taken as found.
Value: 24 V
